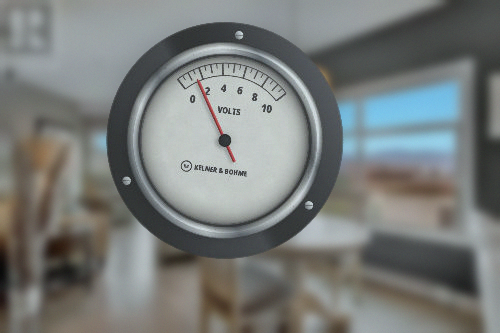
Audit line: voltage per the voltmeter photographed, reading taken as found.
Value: 1.5 V
